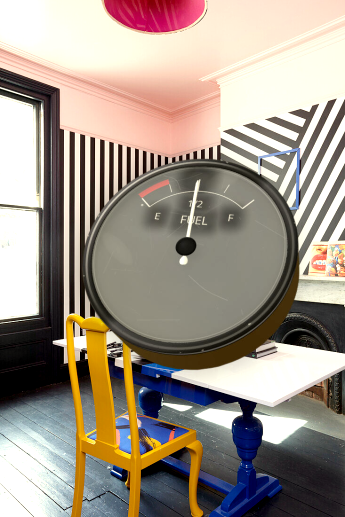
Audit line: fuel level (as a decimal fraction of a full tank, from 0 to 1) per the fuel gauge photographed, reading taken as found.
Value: 0.5
